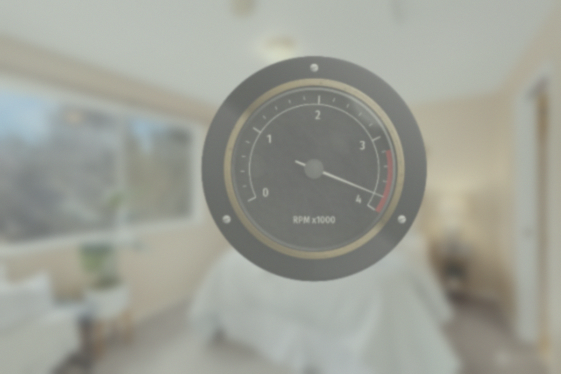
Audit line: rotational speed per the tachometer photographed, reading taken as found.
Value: 3800 rpm
